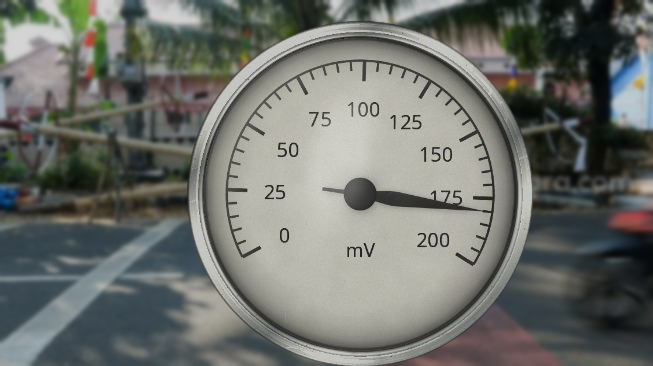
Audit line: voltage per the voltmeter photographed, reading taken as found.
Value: 180 mV
